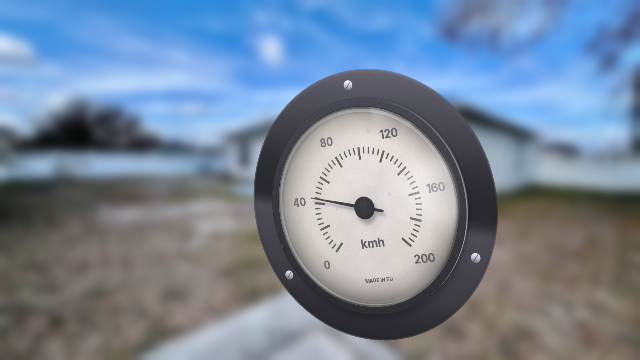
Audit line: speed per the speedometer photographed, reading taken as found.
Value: 44 km/h
